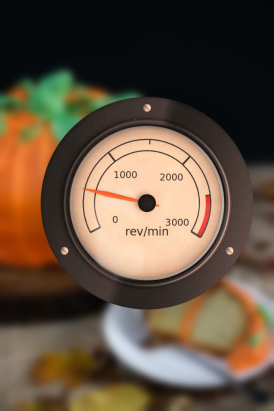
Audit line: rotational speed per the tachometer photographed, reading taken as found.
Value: 500 rpm
